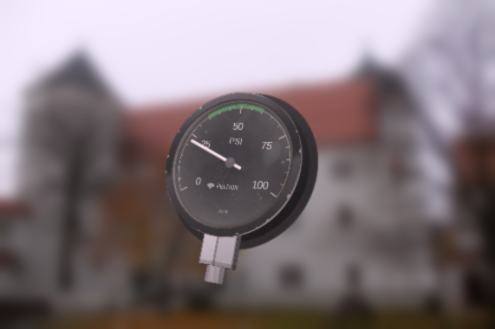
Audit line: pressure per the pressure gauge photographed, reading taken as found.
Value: 22.5 psi
